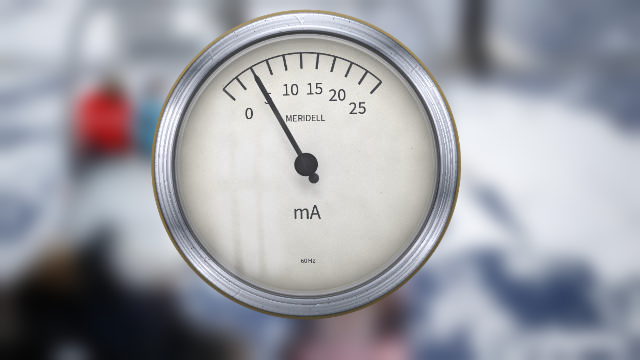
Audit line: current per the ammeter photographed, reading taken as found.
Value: 5 mA
